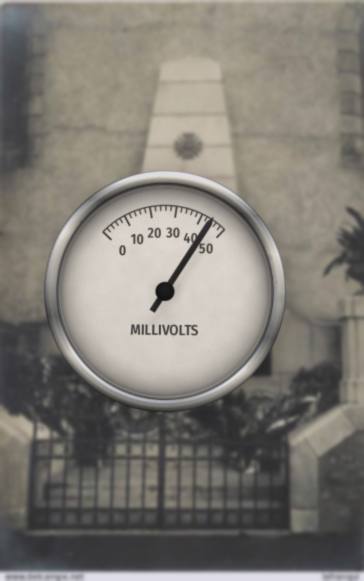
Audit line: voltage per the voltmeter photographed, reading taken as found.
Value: 44 mV
